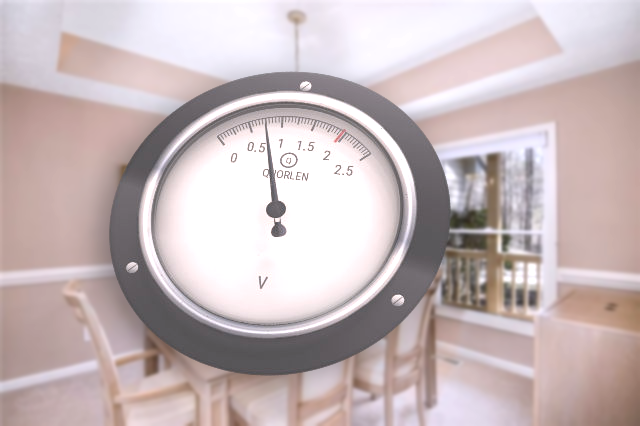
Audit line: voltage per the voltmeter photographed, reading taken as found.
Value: 0.75 V
